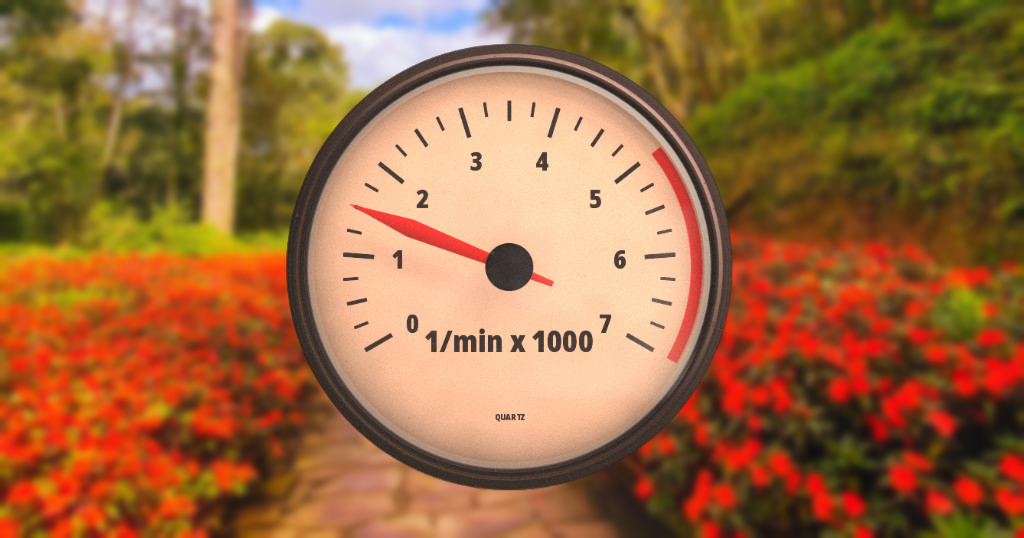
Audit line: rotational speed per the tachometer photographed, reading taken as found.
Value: 1500 rpm
